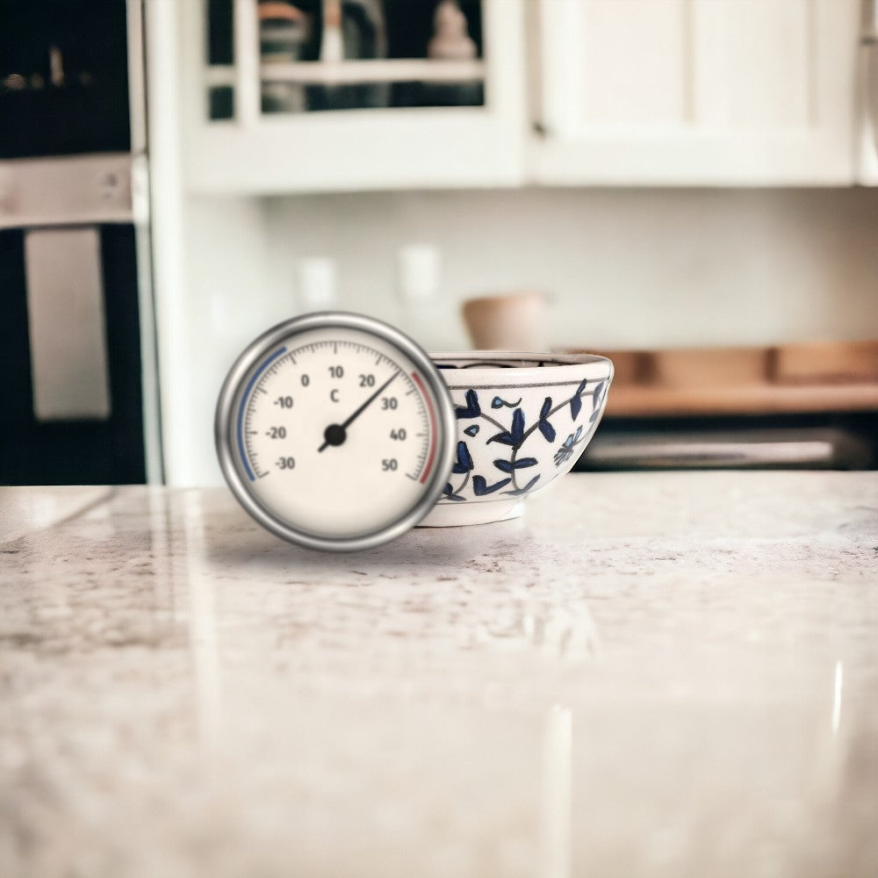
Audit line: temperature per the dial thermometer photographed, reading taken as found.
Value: 25 °C
